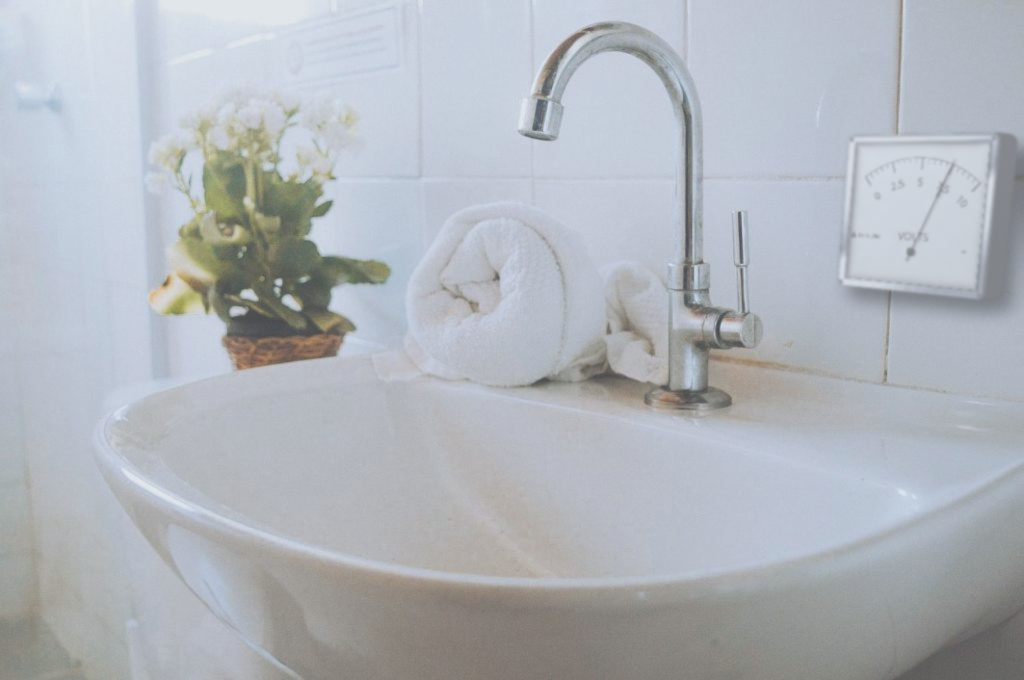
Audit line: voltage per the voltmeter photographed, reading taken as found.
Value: 7.5 V
